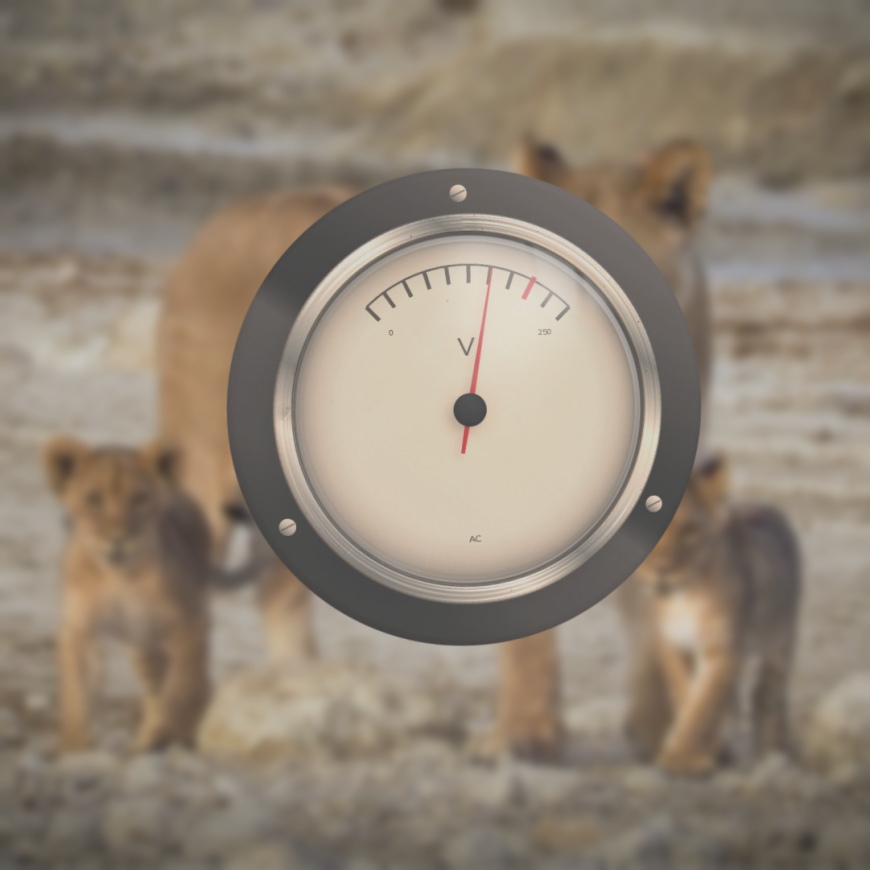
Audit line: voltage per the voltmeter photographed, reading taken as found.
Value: 150 V
